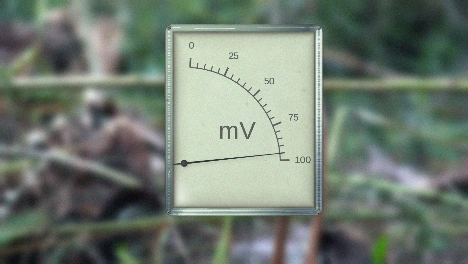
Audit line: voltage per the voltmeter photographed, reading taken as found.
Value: 95 mV
